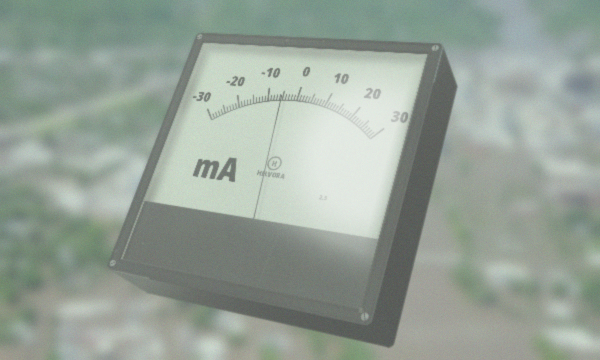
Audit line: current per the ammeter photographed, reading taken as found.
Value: -5 mA
